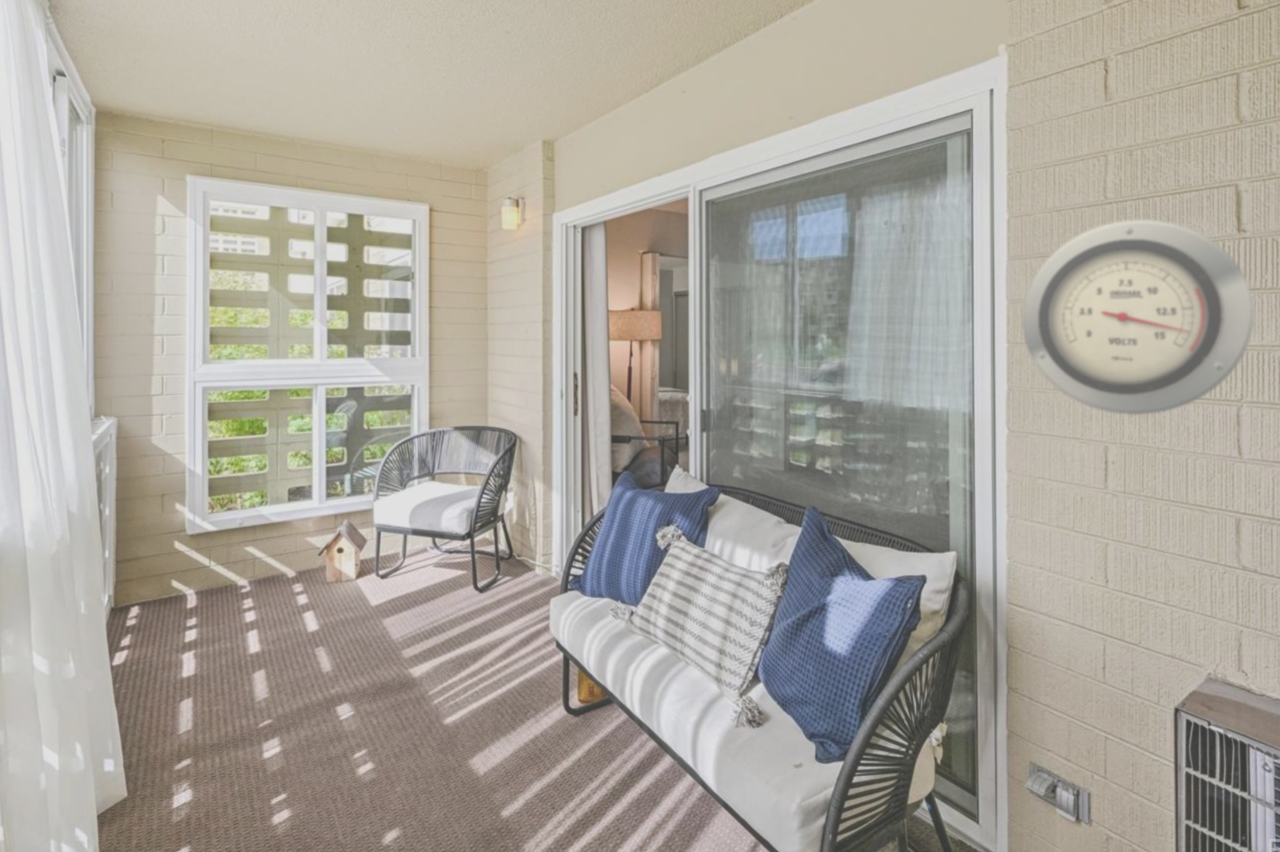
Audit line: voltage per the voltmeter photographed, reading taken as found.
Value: 14 V
